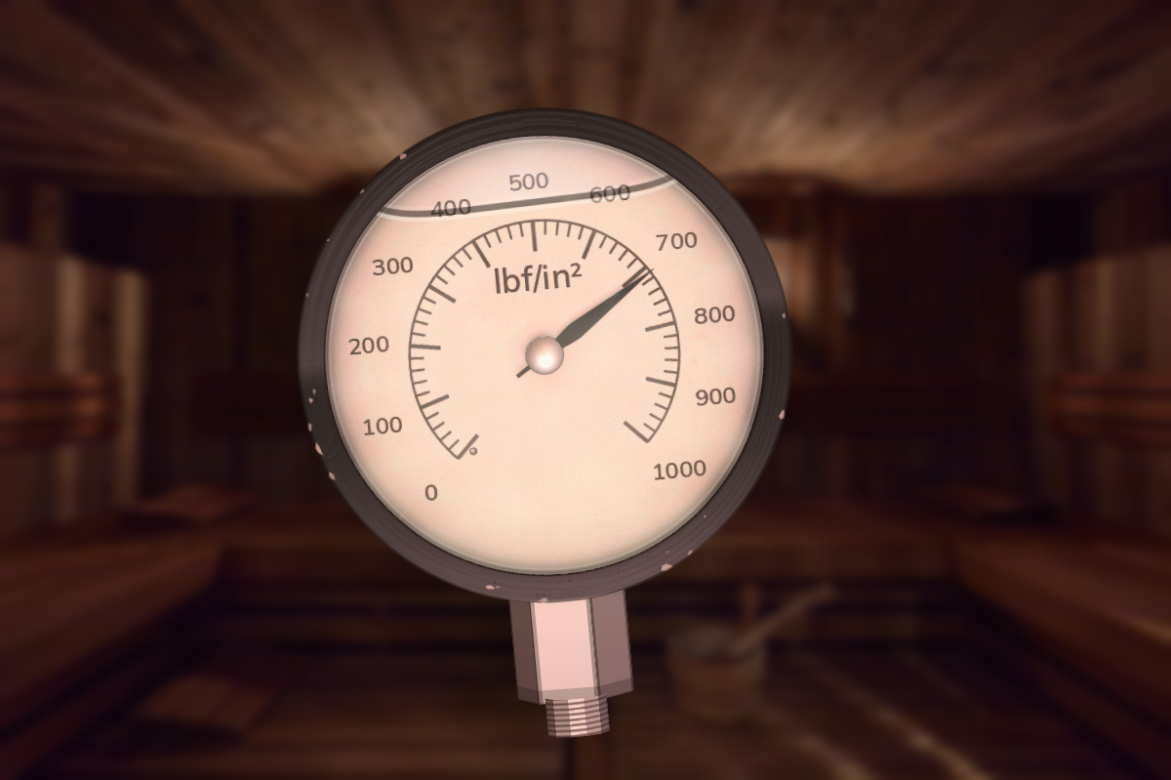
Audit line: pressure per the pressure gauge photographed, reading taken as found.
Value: 710 psi
